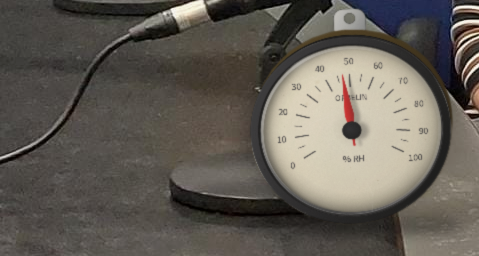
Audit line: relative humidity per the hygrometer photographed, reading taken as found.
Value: 47.5 %
